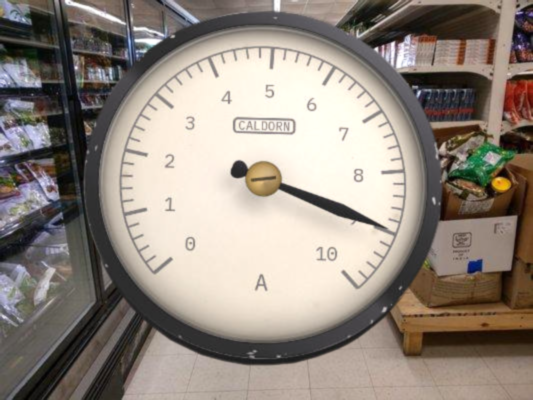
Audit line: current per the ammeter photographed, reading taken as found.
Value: 9 A
